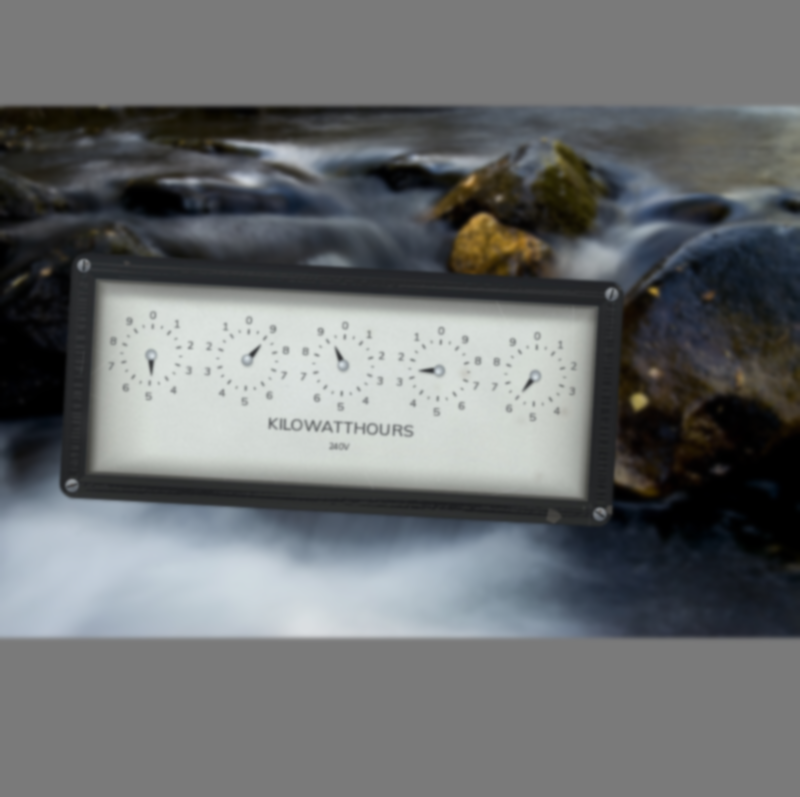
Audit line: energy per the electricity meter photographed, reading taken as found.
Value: 48926 kWh
